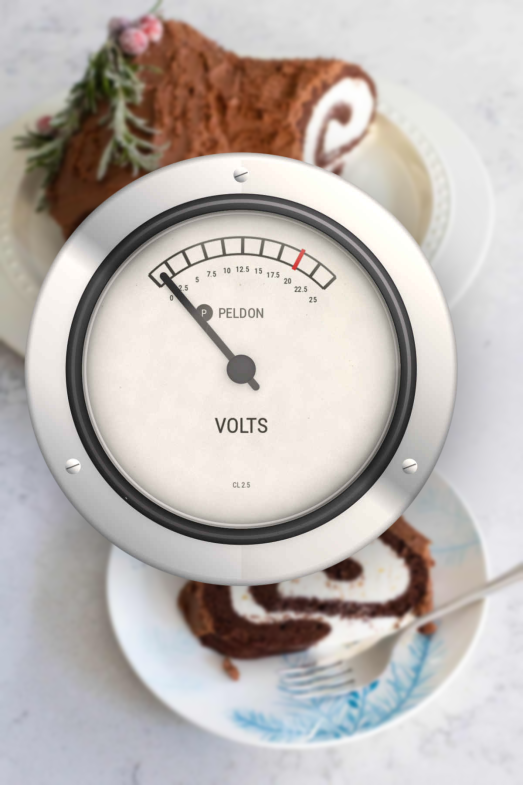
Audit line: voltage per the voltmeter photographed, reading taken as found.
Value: 1.25 V
